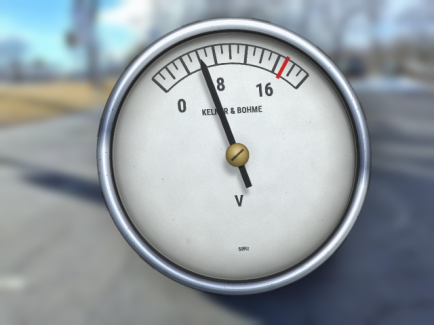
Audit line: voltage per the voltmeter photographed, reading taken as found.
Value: 6 V
